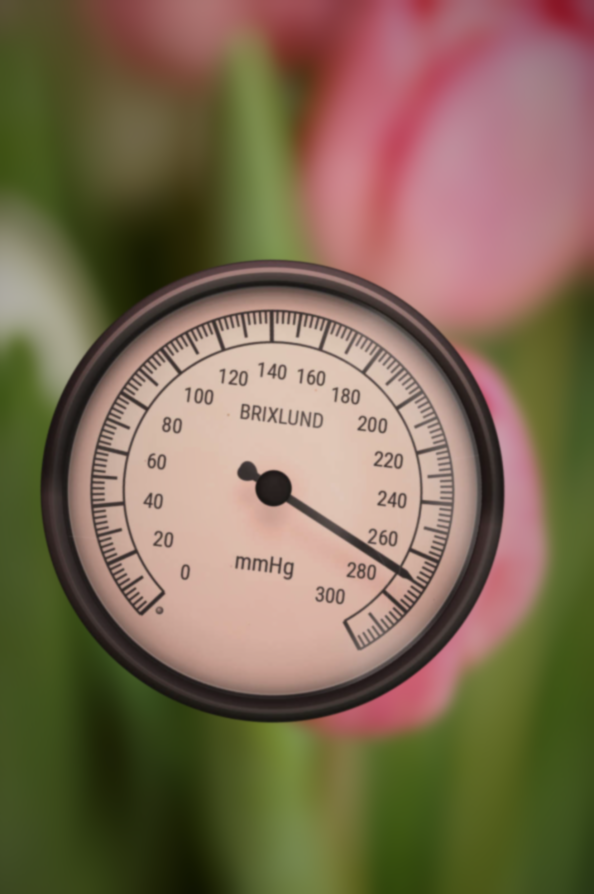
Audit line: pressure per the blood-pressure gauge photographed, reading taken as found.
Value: 270 mmHg
